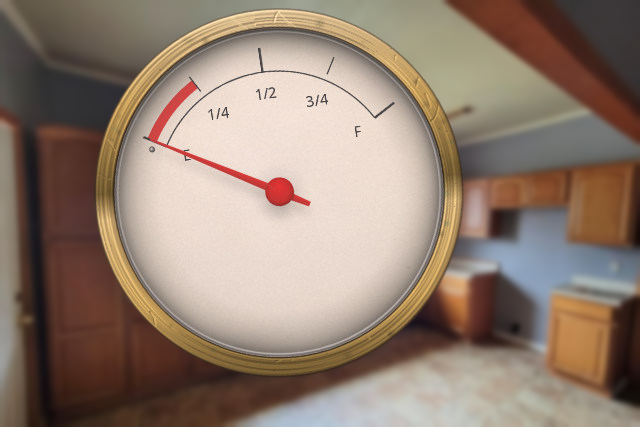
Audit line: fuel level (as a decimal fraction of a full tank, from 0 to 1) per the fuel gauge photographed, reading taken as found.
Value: 0
